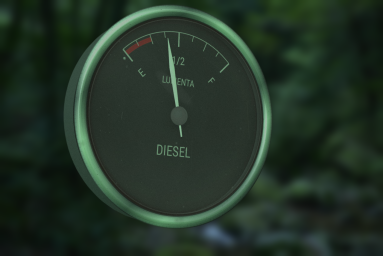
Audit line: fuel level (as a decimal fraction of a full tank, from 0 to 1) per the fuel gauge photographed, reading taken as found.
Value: 0.375
